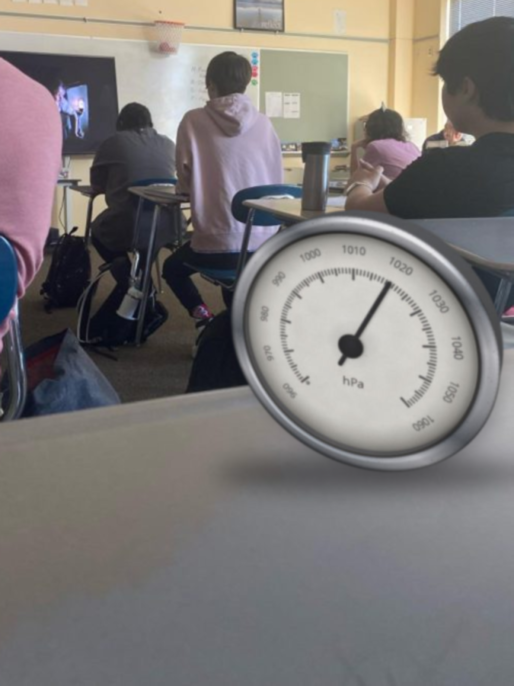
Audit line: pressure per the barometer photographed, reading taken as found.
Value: 1020 hPa
